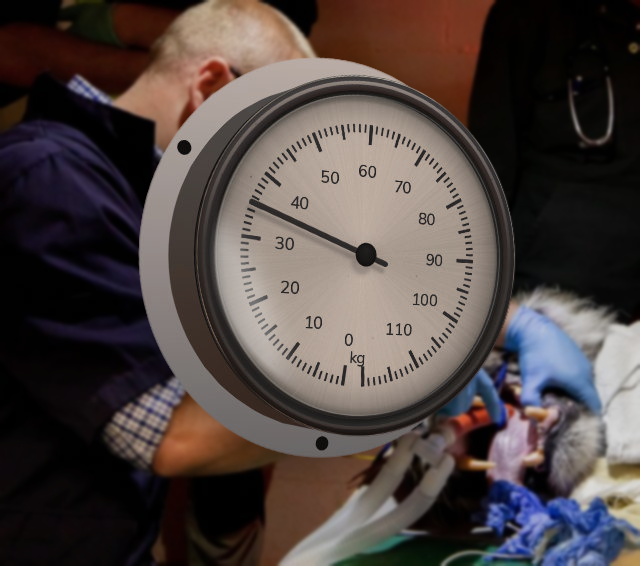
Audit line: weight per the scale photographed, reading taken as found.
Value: 35 kg
